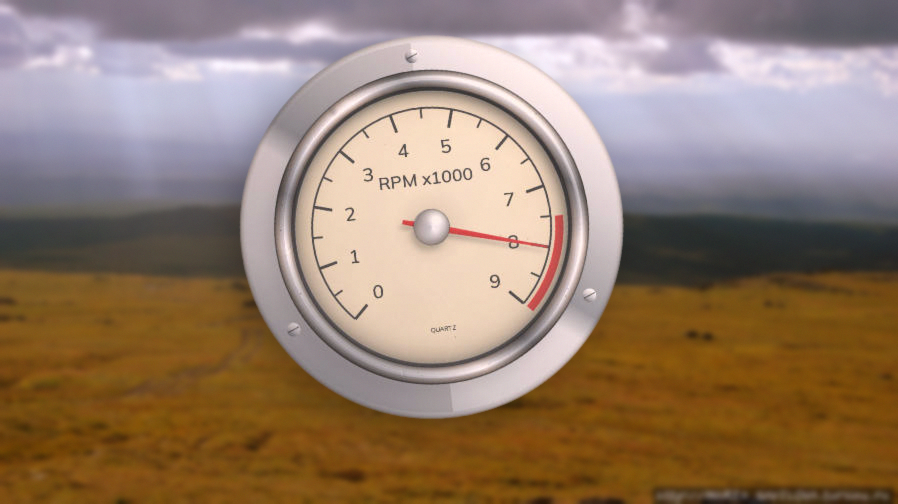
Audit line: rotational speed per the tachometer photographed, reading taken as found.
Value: 8000 rpm
